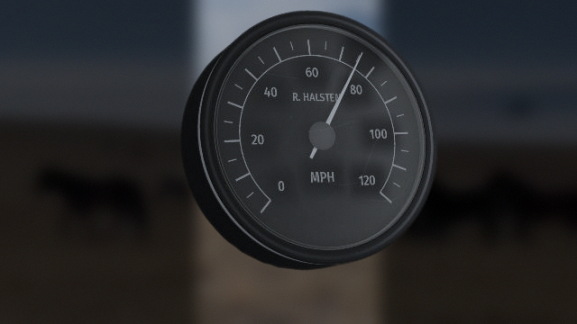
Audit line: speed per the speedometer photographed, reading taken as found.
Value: 75 mph
